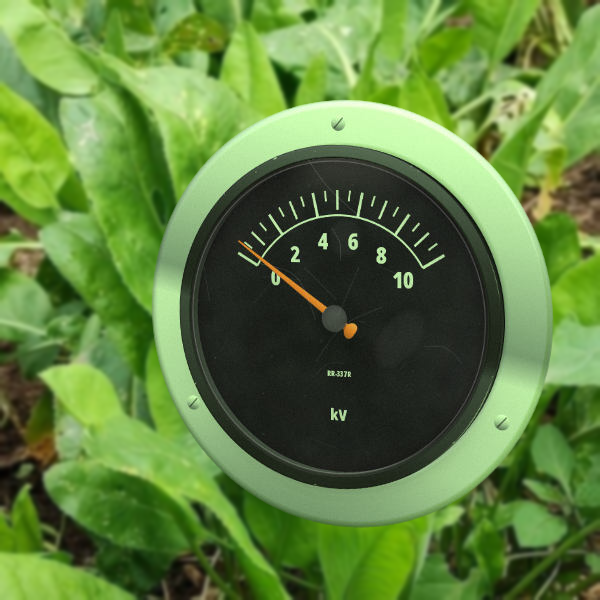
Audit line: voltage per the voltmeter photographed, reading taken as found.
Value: 0.5 kV
